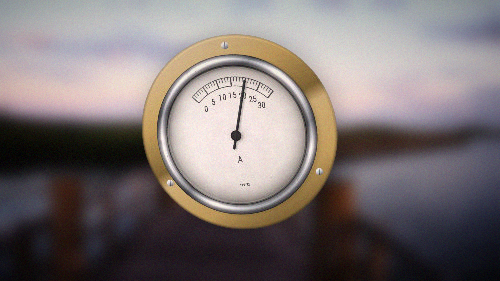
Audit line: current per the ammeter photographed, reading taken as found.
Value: 20 A
